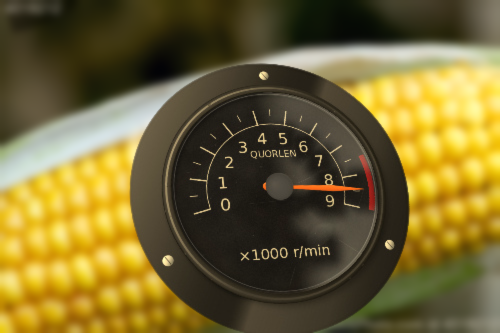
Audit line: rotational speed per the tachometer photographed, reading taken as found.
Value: 8500 rpm
